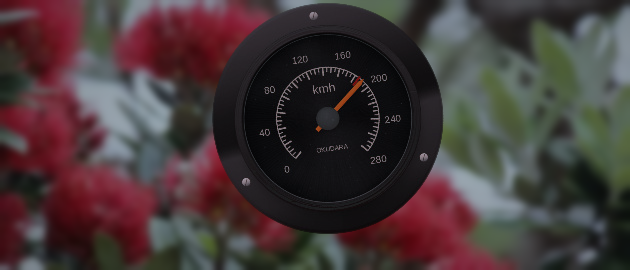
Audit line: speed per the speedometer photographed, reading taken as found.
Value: 190 km/h
